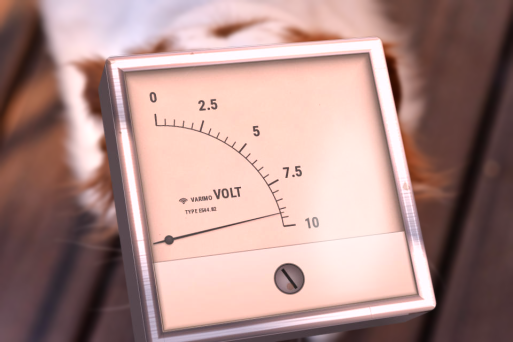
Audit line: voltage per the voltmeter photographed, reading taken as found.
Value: 9.25 V
